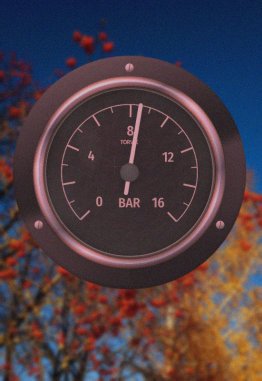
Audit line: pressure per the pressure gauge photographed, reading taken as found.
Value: 8.5 bar
